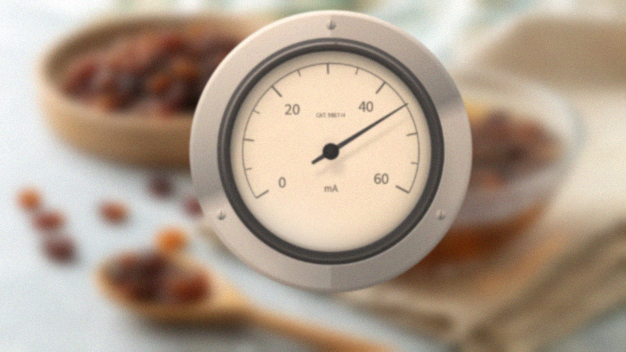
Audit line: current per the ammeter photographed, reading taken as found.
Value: 45 mA
